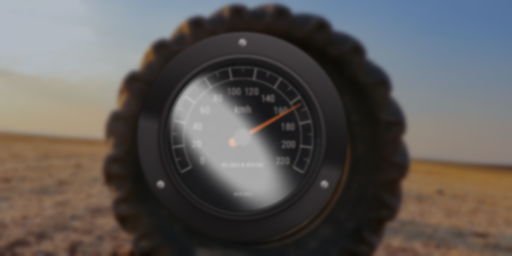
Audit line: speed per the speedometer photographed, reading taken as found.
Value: 165 km/h
